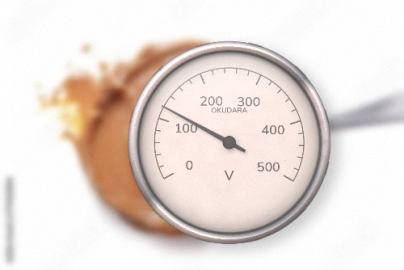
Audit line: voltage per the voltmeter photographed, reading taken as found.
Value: 120 V
